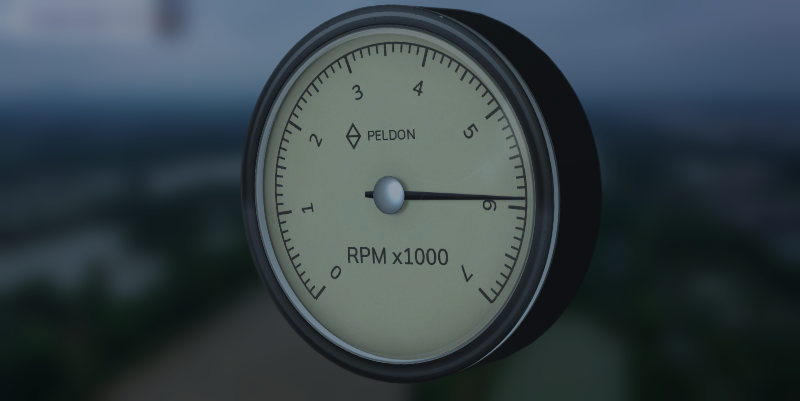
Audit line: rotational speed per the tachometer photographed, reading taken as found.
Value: 5900 rpm
